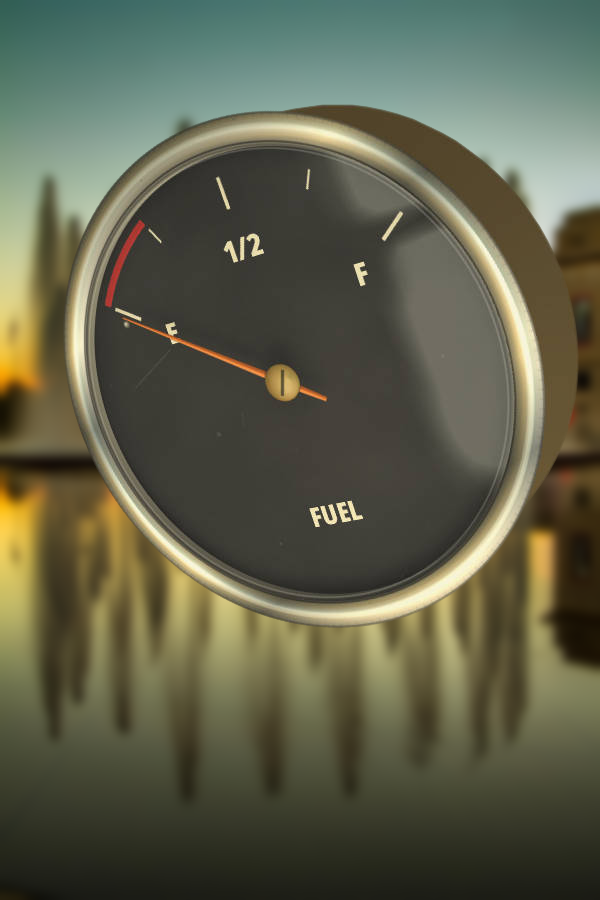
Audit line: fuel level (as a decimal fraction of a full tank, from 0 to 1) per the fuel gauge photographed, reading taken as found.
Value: 0
